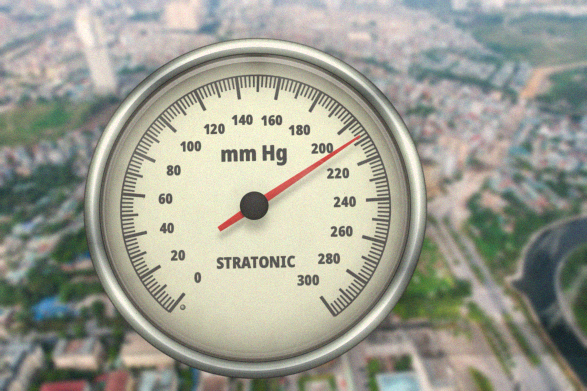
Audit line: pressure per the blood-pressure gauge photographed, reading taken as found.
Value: 208 mmHg
